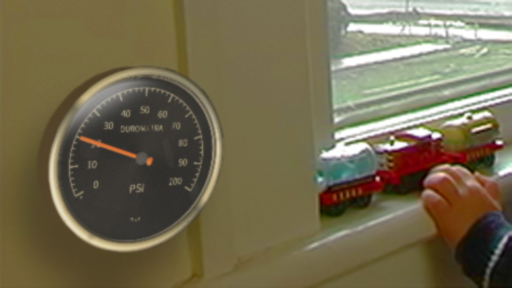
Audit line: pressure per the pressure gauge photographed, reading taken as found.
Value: 20 psi
